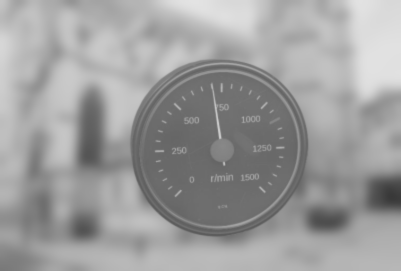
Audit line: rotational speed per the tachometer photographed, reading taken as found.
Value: 700 rpm
